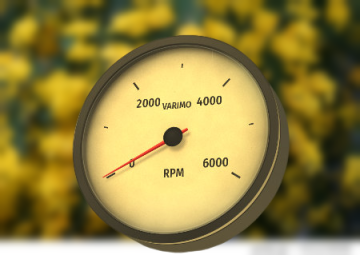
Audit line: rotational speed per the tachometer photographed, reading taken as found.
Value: 0 rpm
